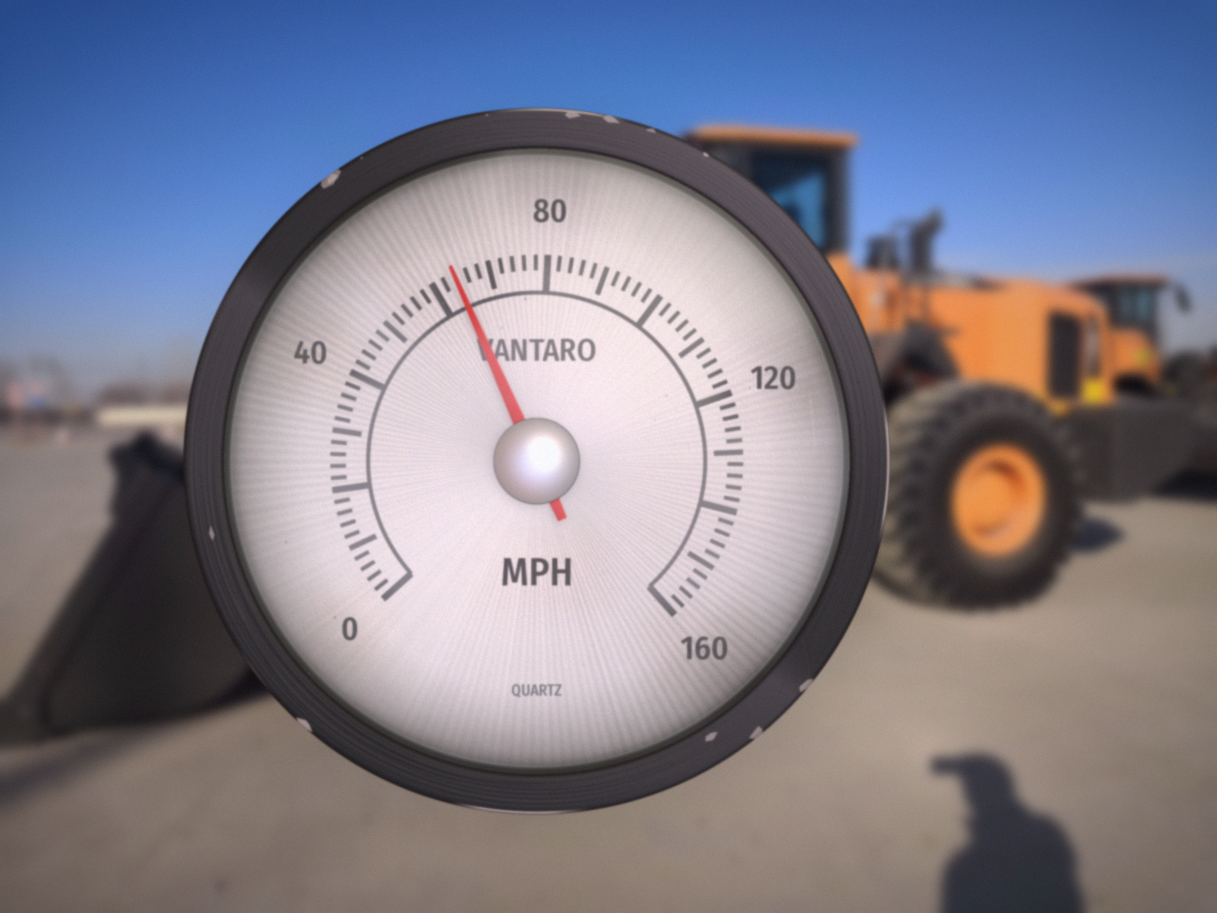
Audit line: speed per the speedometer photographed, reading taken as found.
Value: 64 mph
